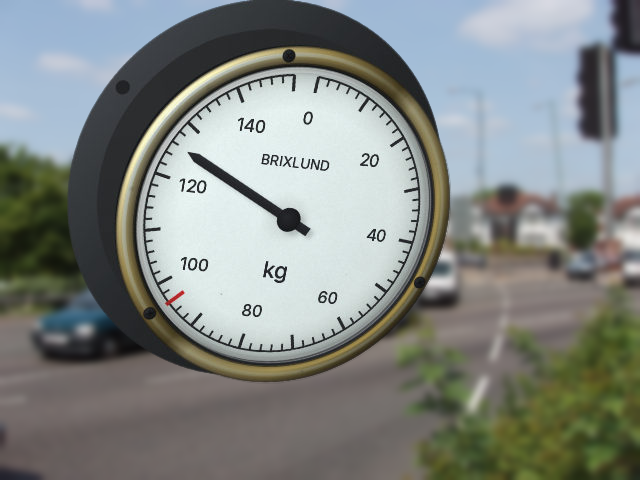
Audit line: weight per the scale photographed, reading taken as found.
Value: 126 kg
